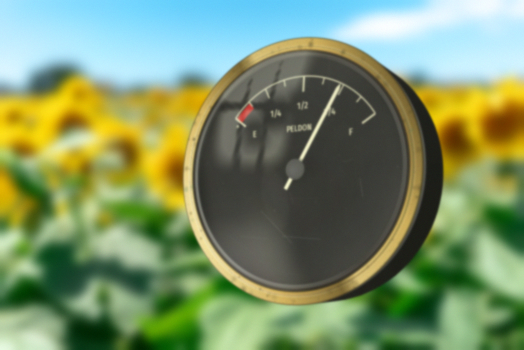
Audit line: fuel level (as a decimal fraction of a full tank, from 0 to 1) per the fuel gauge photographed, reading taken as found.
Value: 0.75
